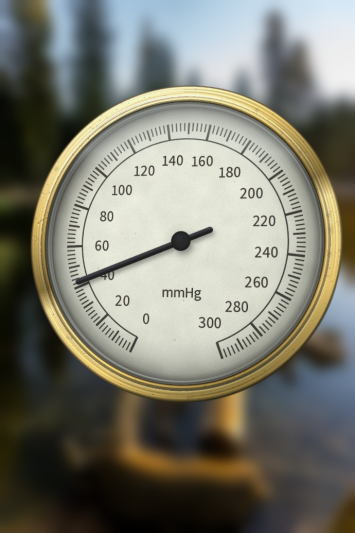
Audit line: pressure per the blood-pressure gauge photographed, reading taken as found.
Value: 42 mmHg
